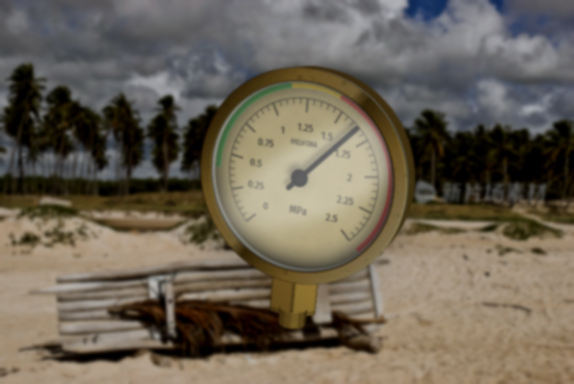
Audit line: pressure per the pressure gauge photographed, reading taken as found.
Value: 1.65 MPa
